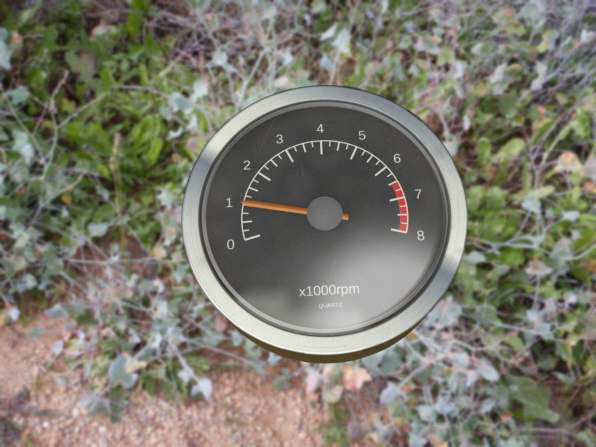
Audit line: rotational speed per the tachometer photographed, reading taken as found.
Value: 1000 rpm
